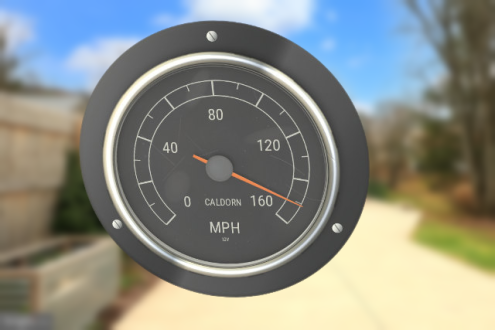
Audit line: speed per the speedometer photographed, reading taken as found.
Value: 150 mph
